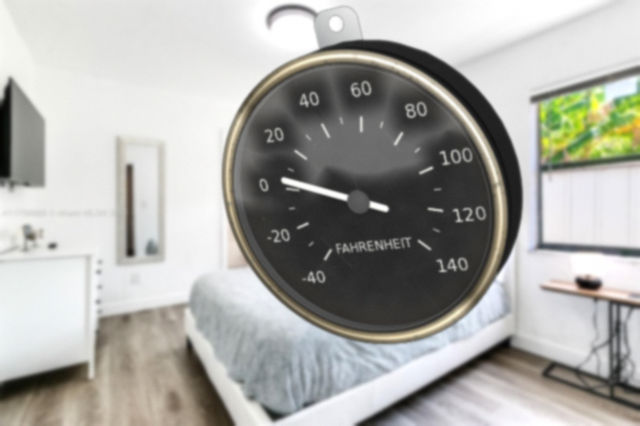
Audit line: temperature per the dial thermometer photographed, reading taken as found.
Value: 5 °F
